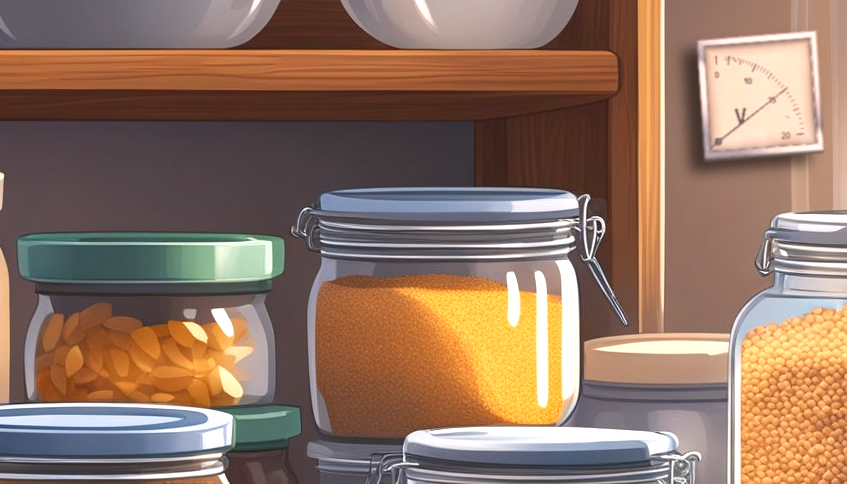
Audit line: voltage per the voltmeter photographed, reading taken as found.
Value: 15 V
